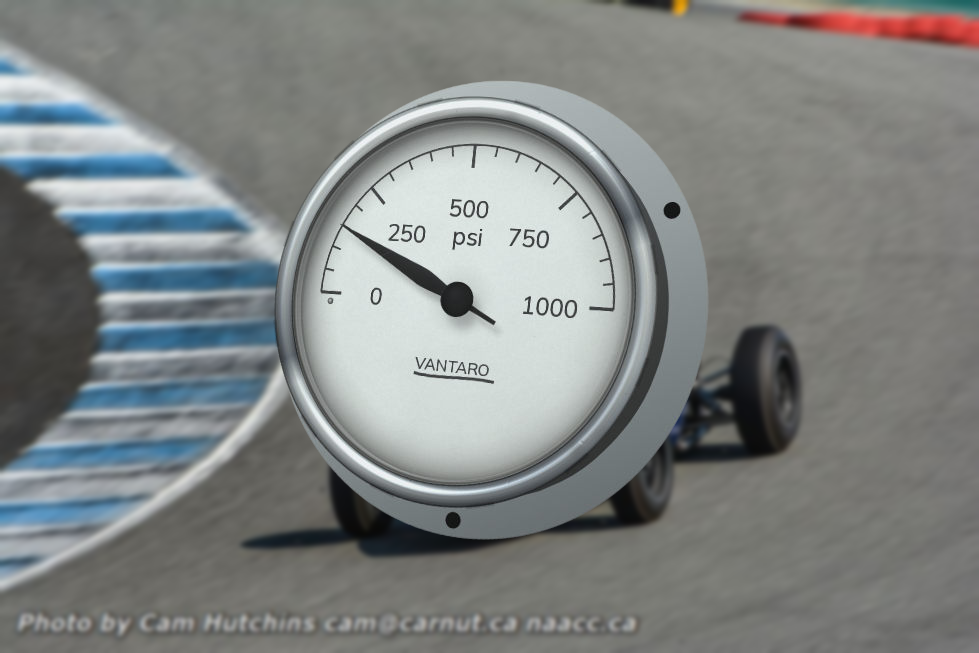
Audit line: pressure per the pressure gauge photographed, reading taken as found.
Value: 150 psi
